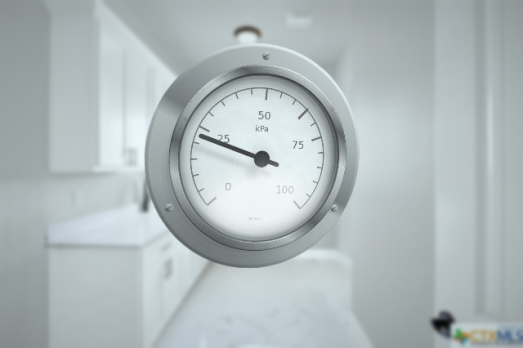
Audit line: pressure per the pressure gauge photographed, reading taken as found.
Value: 22.5 kPa
